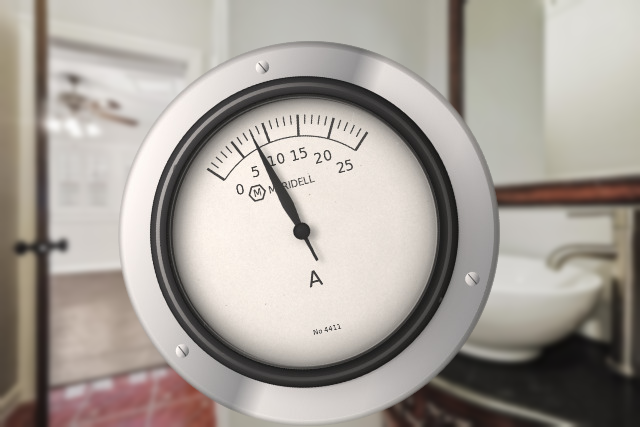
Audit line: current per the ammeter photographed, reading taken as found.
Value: 8 A
